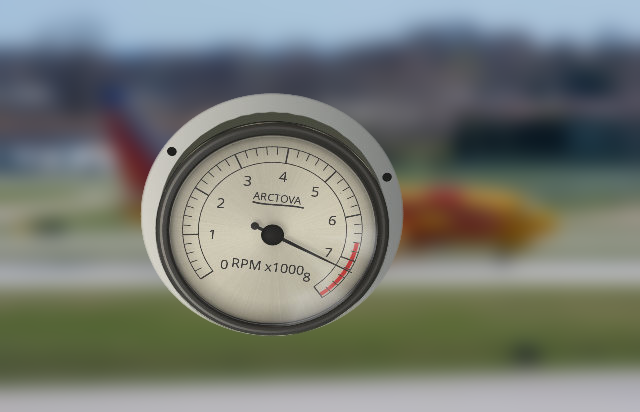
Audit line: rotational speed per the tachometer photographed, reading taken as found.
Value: 7200 rpm
